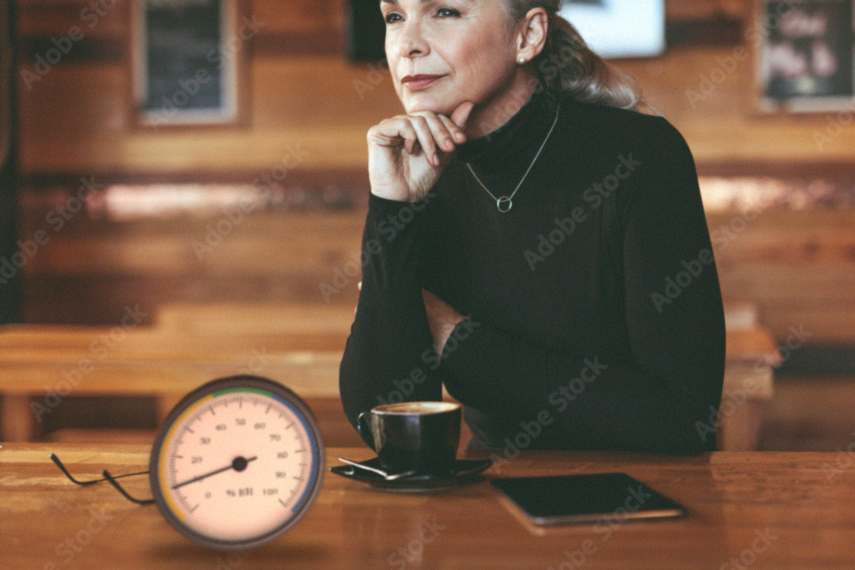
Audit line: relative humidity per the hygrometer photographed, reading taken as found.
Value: 10 %
